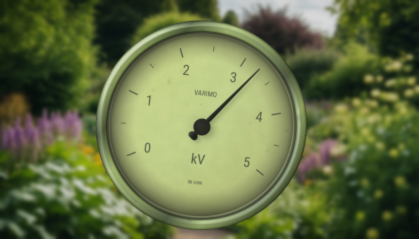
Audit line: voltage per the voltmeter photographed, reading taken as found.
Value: 3.25 kV
